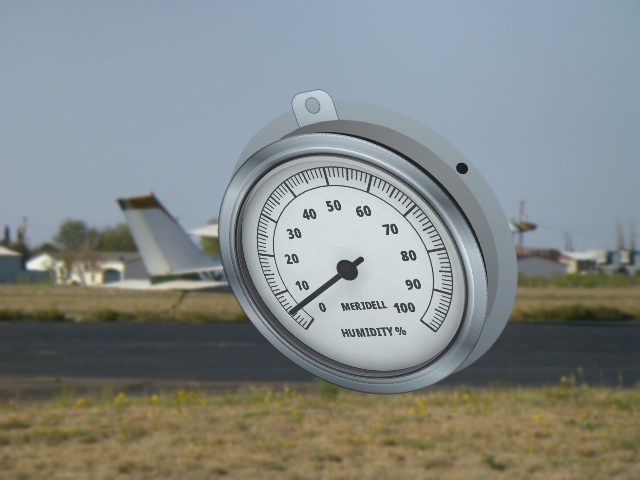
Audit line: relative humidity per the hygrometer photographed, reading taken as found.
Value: 5 %
